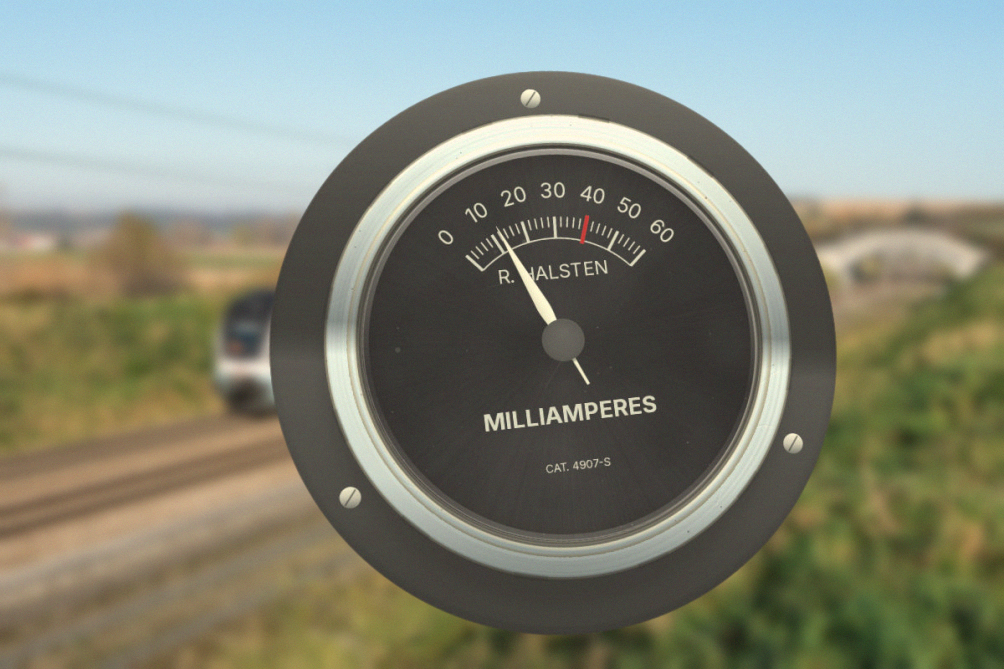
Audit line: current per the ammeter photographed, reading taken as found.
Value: 12 mA
